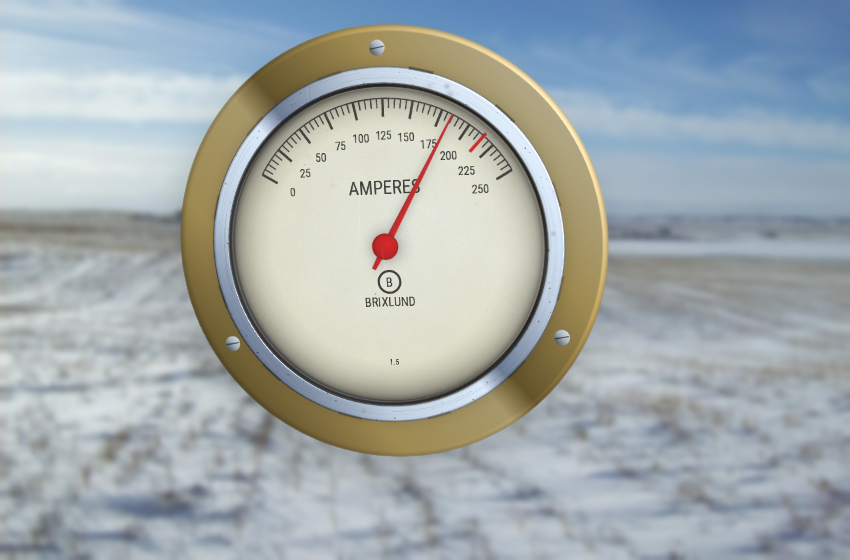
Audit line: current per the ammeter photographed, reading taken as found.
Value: 185 A
